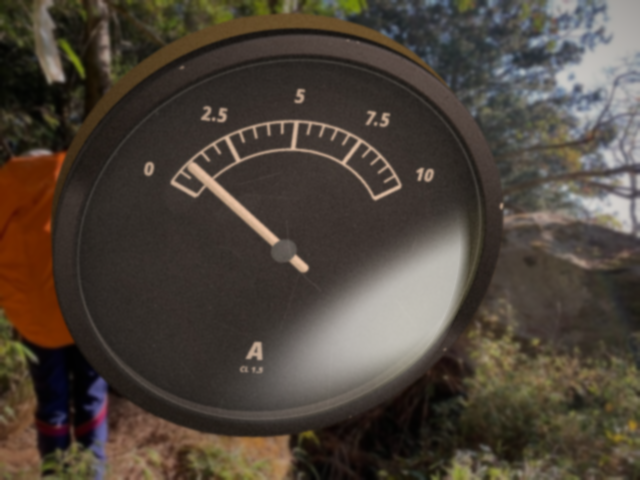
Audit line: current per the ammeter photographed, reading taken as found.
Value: 1 A
